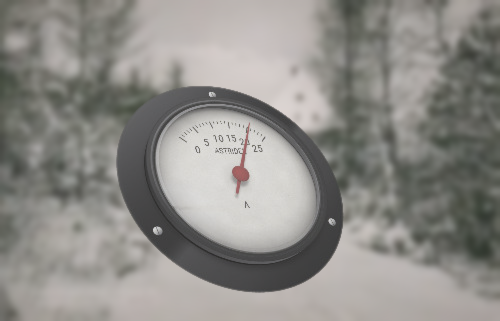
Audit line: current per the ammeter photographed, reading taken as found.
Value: 20 A
